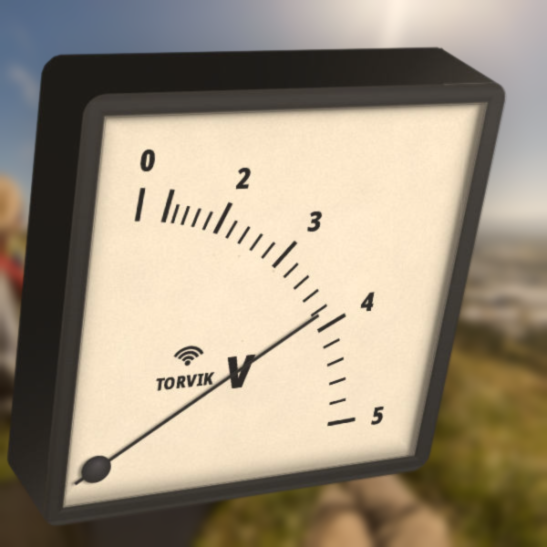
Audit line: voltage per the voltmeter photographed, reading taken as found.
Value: 3.8 V
